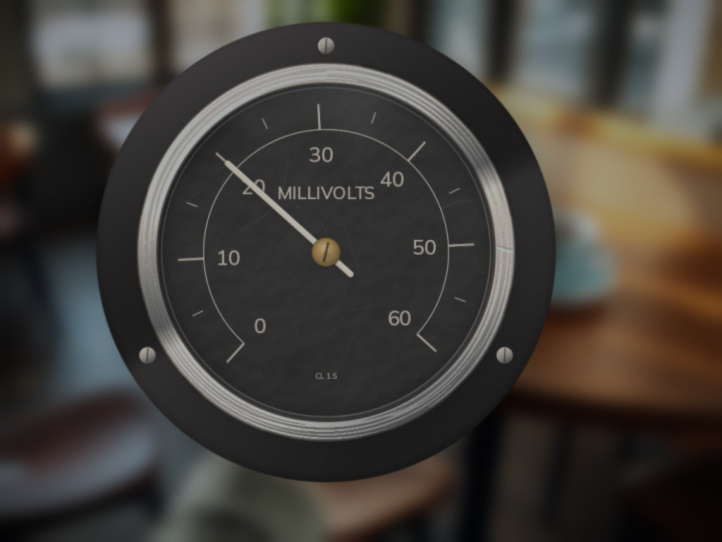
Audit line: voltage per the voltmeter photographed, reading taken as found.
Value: 20 mV
